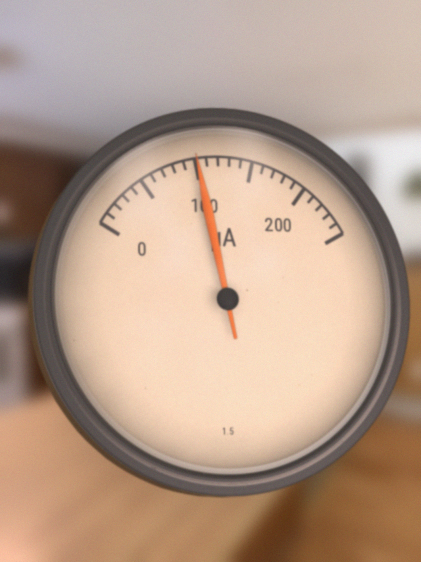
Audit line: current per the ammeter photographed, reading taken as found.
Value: 100 µA
